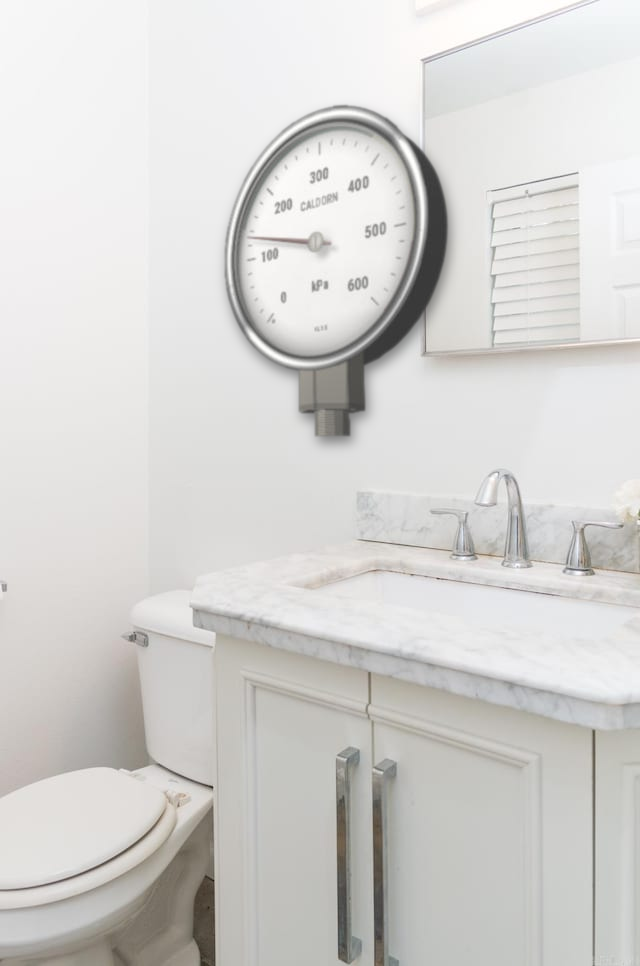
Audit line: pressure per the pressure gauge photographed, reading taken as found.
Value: 130 kPa
